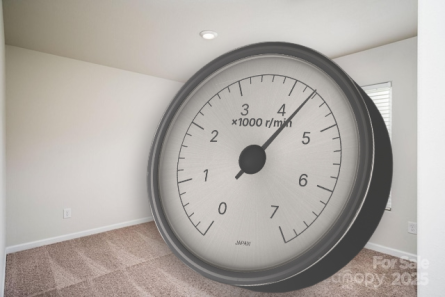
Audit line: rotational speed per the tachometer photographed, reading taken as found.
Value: 4400 rpm
